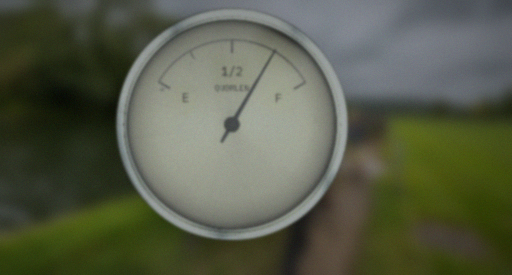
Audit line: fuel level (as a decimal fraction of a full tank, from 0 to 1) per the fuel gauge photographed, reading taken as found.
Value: 0.75
